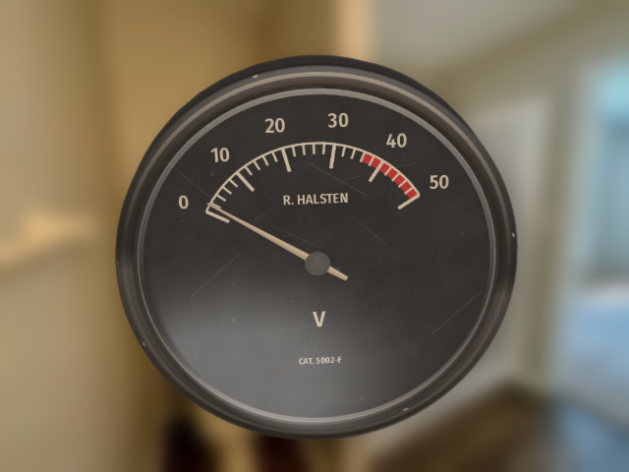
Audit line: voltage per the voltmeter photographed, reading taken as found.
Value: 2 V
